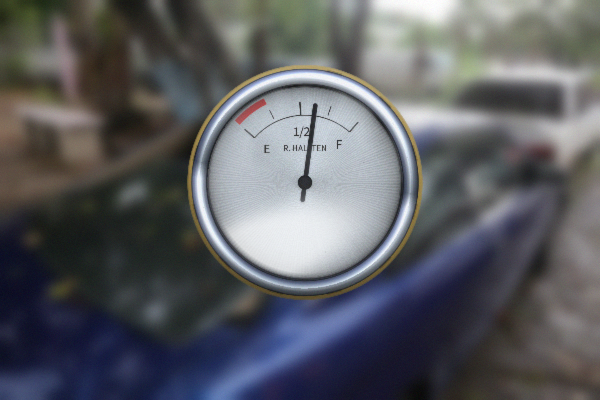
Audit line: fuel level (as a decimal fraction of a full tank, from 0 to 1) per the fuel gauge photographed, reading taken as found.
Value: 0.625
